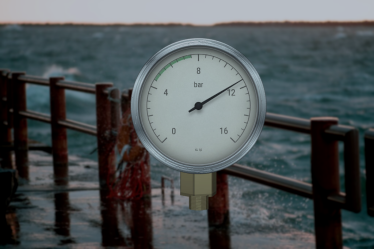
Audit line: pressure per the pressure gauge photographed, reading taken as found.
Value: 11.5 bar
